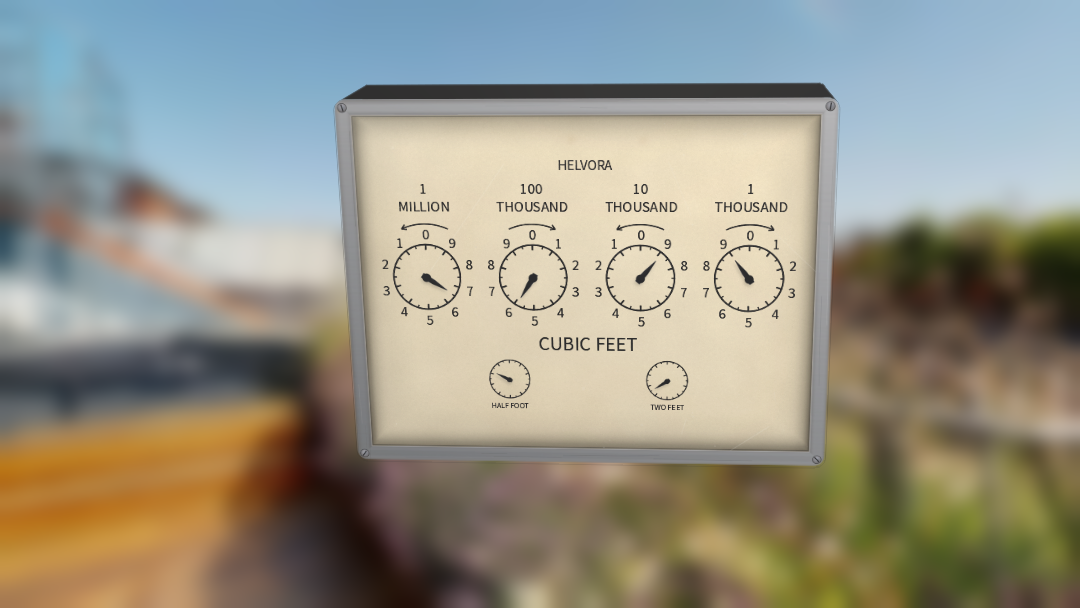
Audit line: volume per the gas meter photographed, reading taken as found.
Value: 658900 ft³
